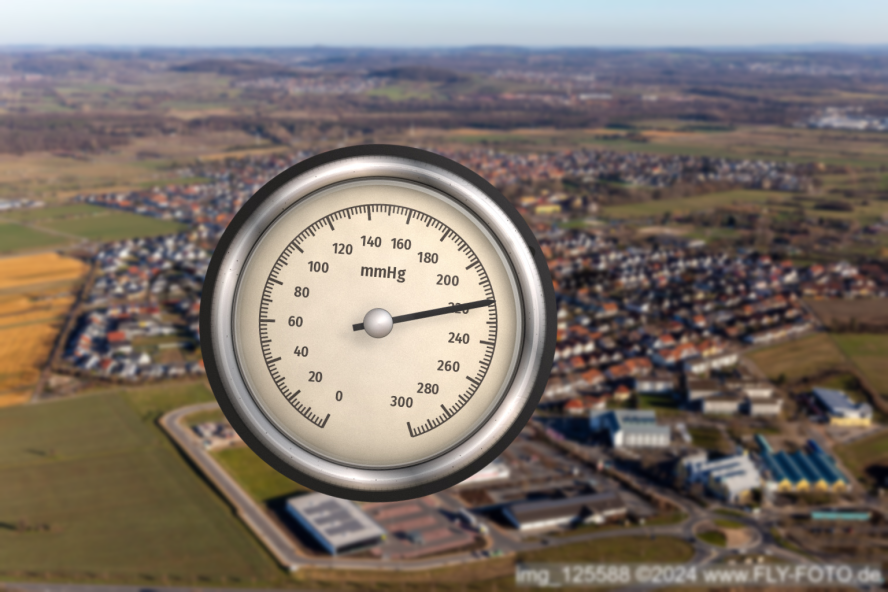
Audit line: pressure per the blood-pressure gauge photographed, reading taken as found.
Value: 220 mmHg
